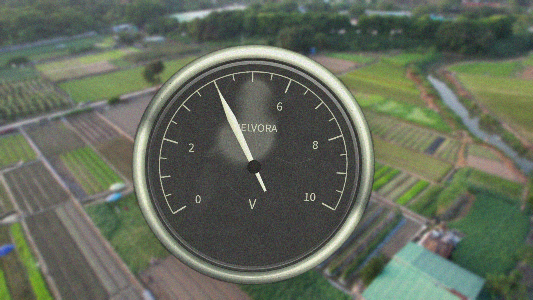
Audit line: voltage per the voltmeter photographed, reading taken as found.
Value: 4 V
